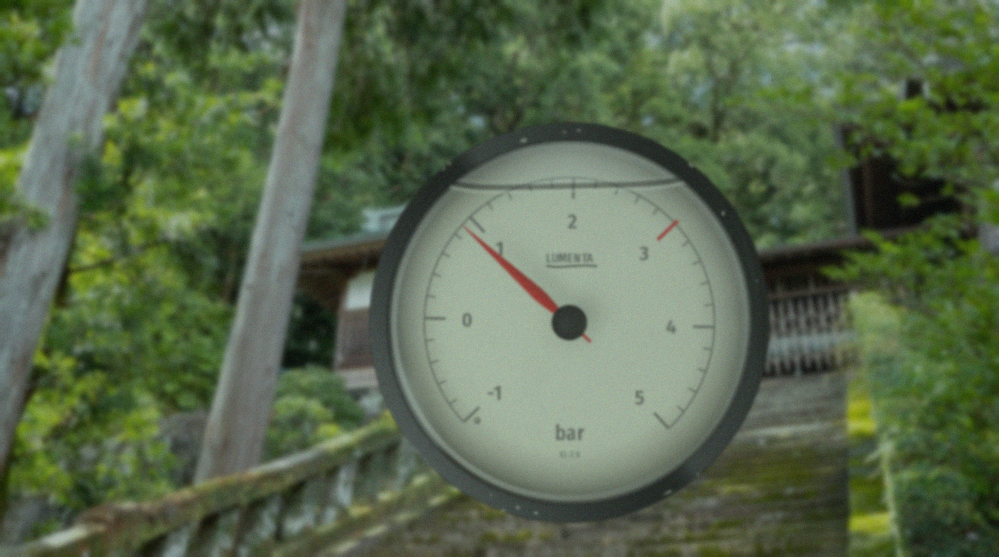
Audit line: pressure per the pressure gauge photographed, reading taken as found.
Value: 0.9 bar
